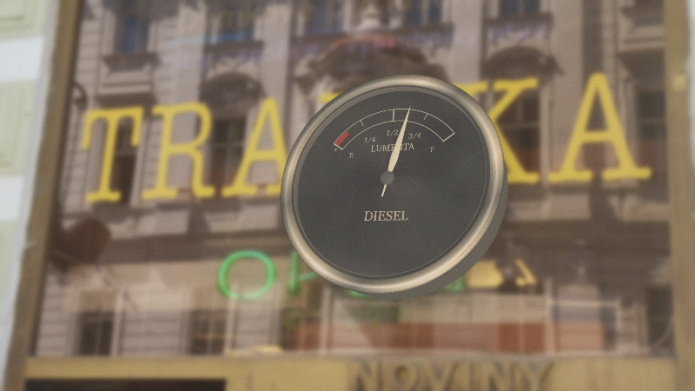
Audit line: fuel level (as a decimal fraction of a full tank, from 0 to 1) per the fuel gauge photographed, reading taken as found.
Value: 0.625
